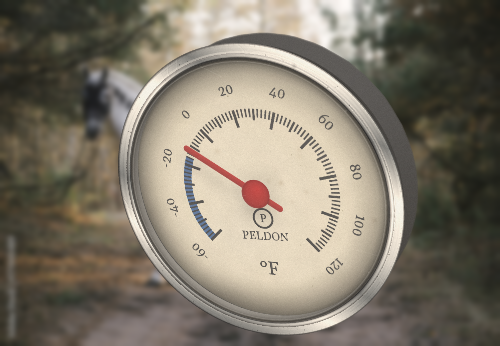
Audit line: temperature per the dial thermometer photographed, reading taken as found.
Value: -10 °F
